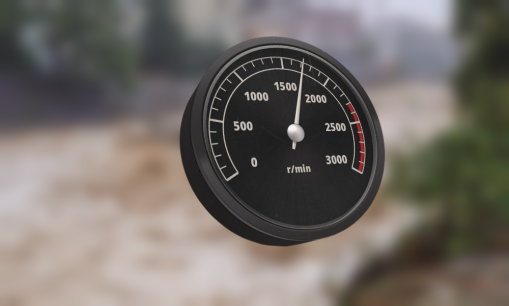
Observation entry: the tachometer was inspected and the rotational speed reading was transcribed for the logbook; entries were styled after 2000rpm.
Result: 1700rpm
